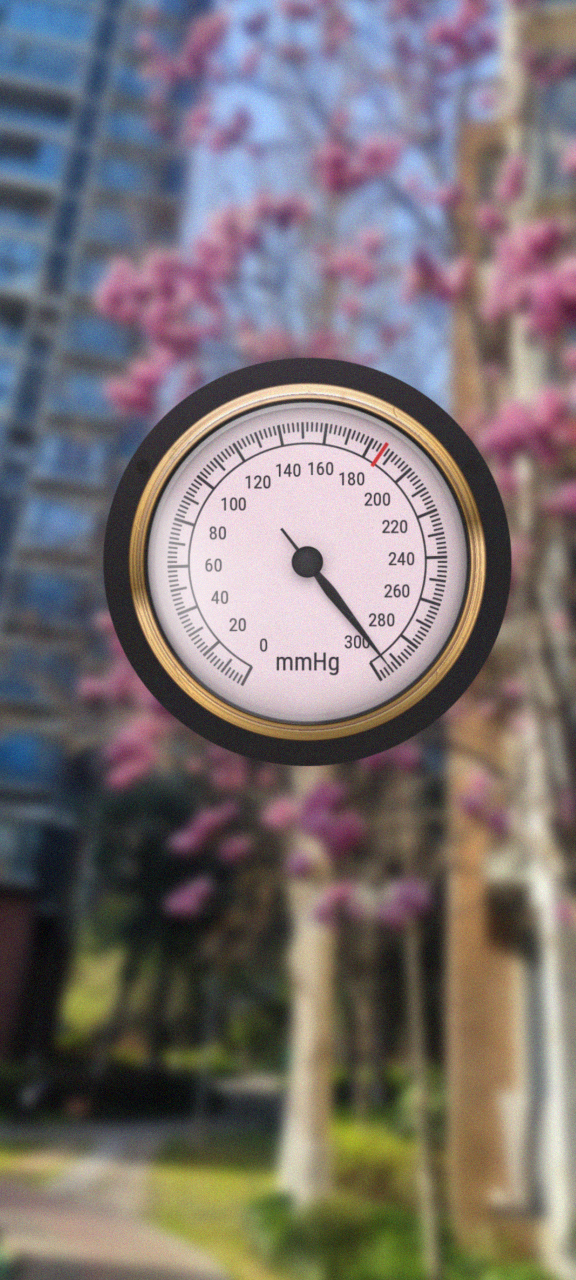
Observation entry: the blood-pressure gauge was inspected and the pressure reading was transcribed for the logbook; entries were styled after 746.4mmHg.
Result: 294mmHg
